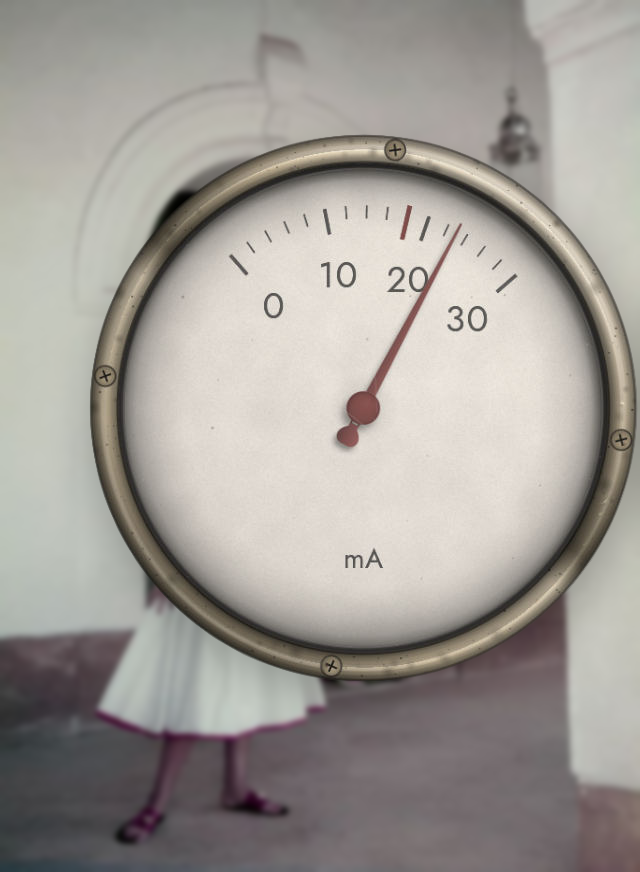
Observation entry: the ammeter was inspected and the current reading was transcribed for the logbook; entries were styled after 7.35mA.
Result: 23mA
